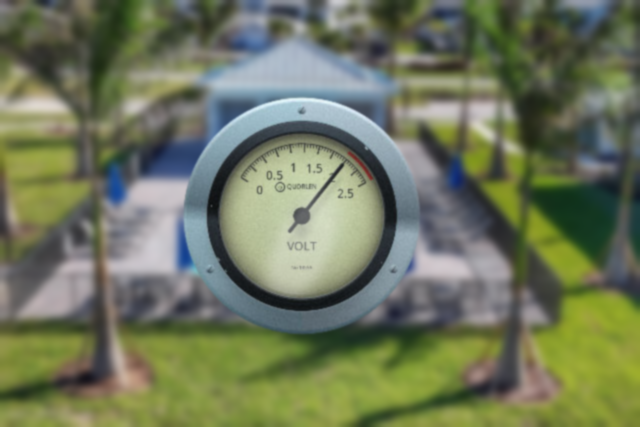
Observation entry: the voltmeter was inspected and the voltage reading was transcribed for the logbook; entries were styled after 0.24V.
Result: 2V
